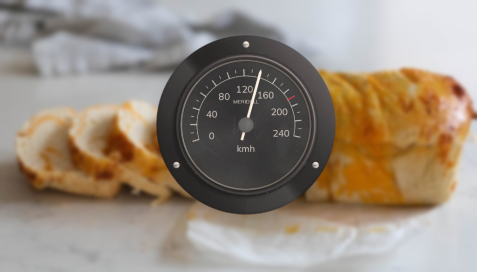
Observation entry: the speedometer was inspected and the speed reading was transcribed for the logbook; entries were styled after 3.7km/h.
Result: 140km/h
